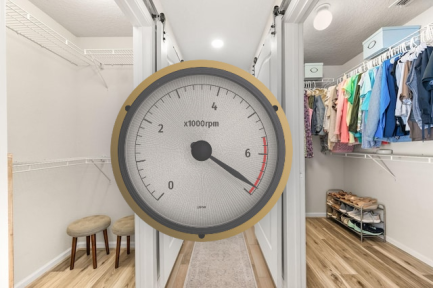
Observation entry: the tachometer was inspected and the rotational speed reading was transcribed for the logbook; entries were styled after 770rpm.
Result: 6800rpm
